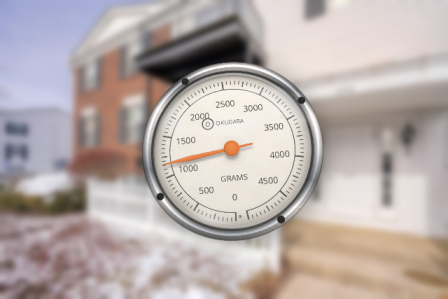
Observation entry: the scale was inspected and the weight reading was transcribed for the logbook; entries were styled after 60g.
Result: 1150g
